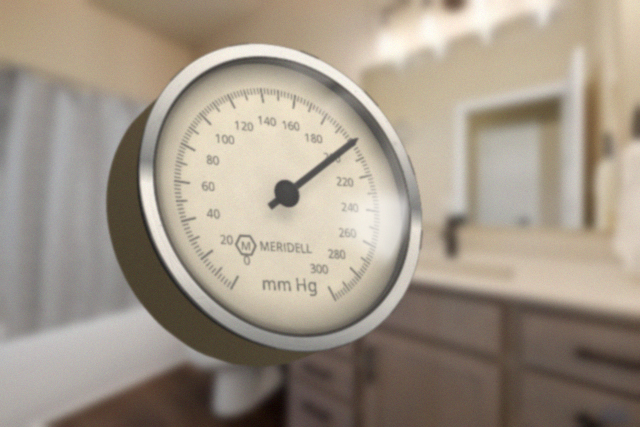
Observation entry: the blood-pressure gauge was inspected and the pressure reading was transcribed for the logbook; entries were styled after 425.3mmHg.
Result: 200mmHg
